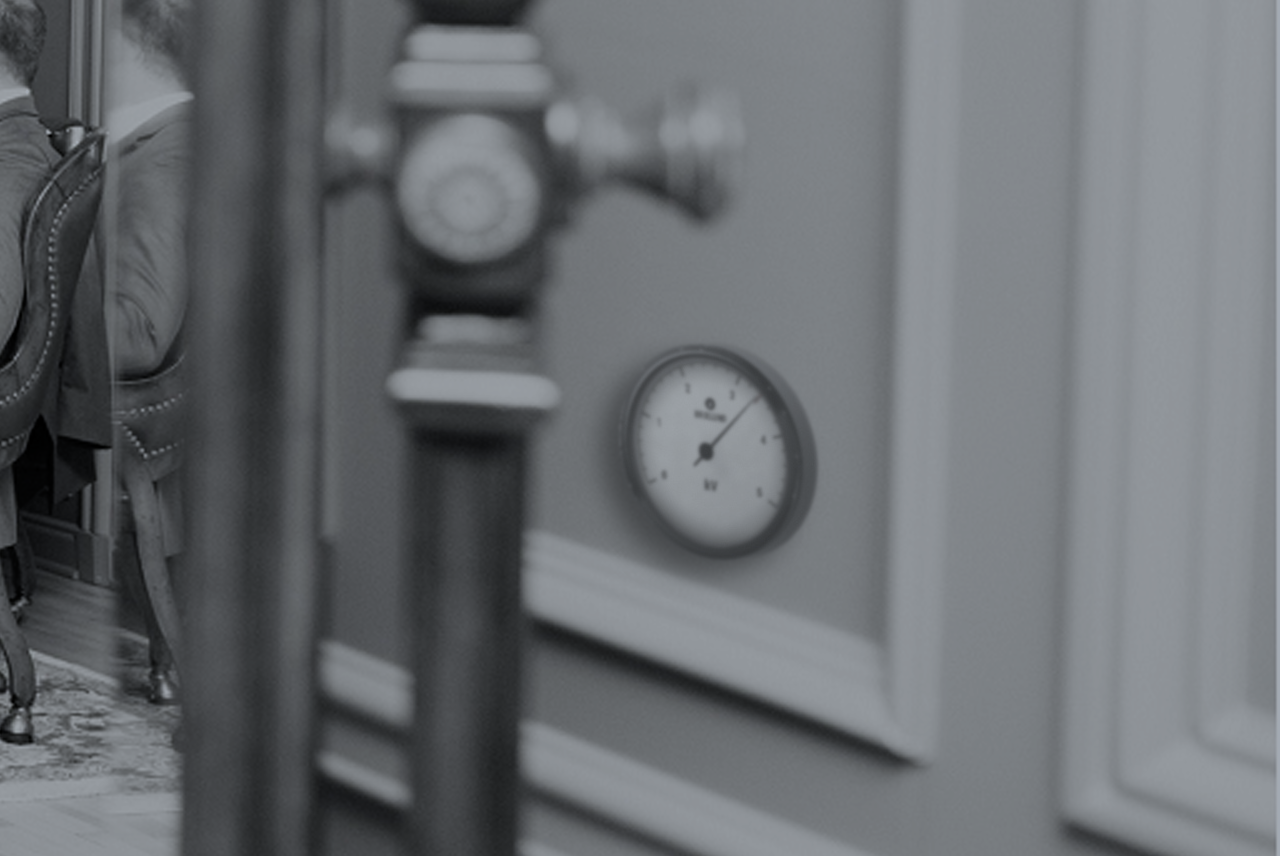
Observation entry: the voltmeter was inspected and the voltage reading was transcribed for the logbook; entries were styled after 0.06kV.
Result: 3.4kV
